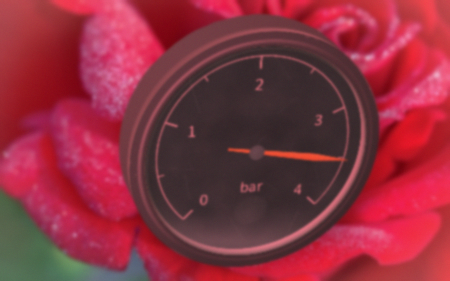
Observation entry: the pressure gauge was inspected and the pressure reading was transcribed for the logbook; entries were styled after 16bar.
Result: 3.5bar
